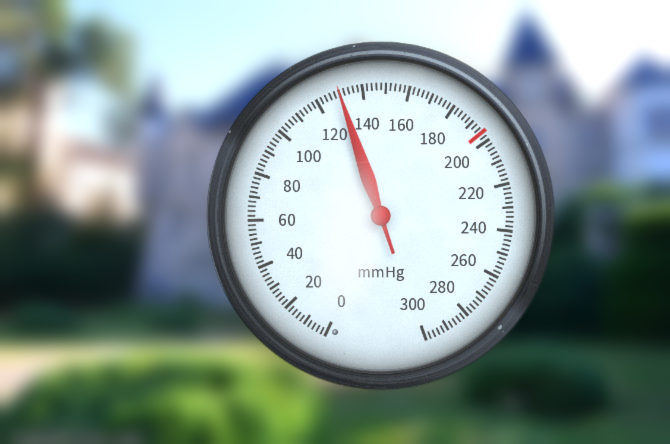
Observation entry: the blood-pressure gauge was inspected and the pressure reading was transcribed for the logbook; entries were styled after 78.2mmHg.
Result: 130mmHg
